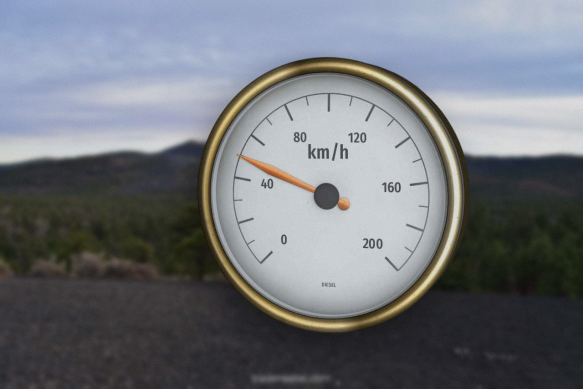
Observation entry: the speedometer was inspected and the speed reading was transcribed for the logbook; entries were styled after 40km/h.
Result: 50km/h
